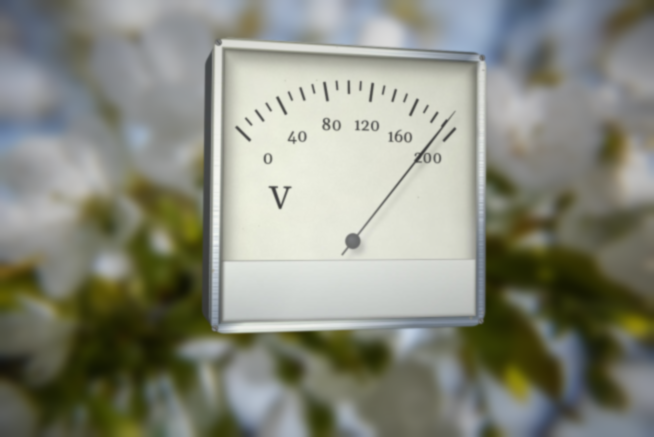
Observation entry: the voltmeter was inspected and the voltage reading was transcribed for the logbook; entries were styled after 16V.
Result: 190V
